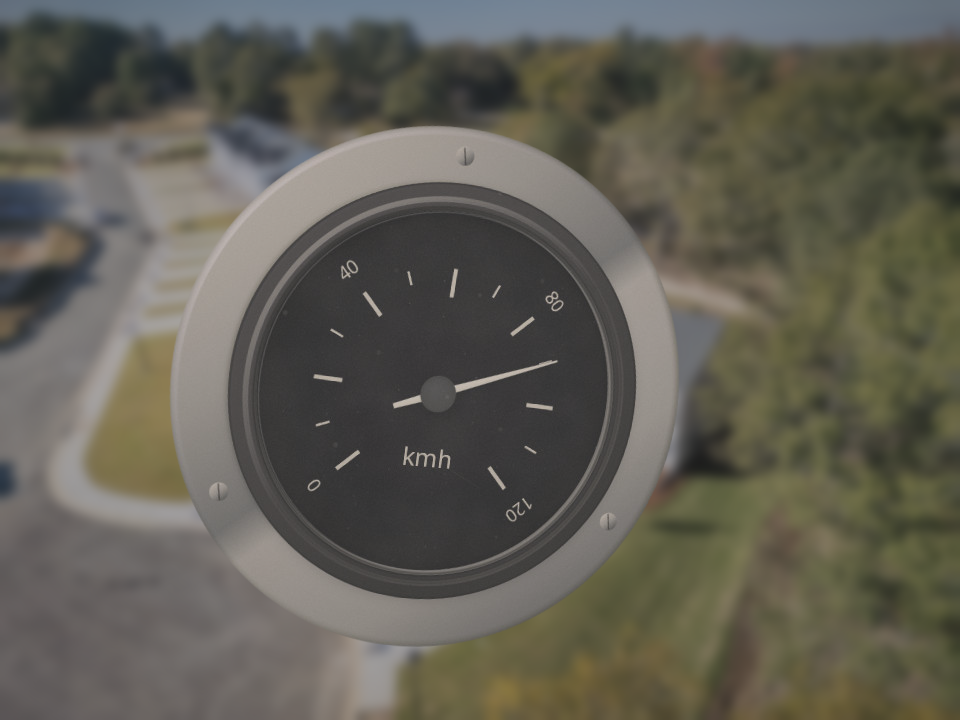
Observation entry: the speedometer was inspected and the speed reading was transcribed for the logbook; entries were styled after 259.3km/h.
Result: 90km/h
